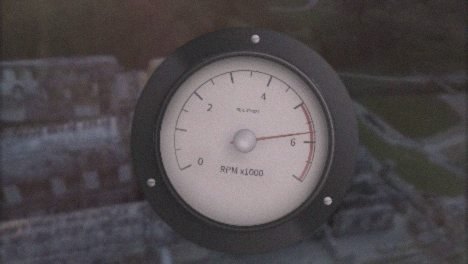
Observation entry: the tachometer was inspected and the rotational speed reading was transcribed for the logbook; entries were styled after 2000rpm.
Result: 5750rpm
